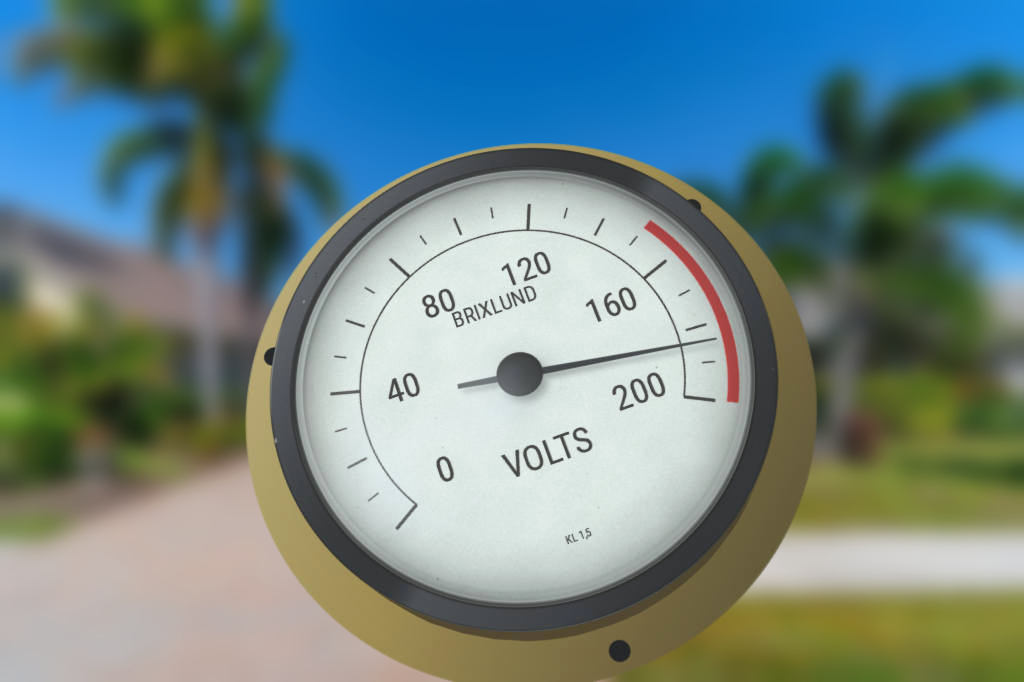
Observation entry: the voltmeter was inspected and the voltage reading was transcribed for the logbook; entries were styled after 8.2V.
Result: 185V
